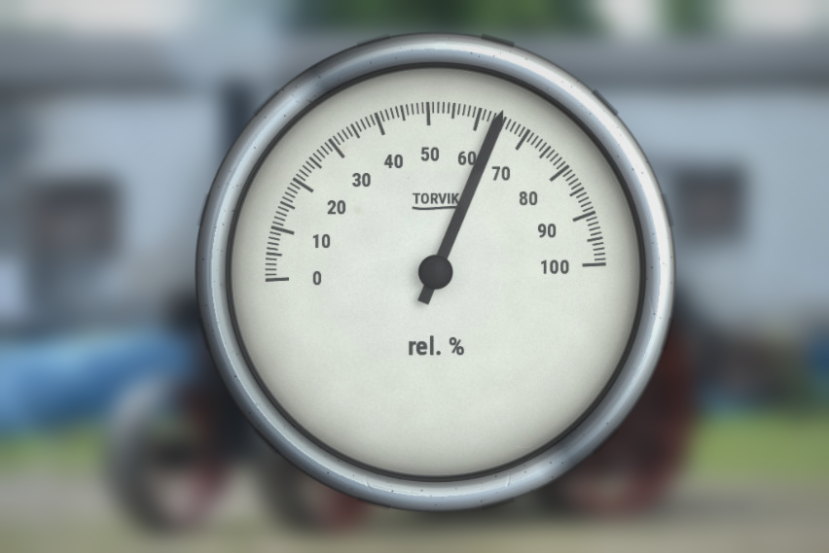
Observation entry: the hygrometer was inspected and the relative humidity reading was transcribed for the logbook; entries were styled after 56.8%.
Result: 64%
